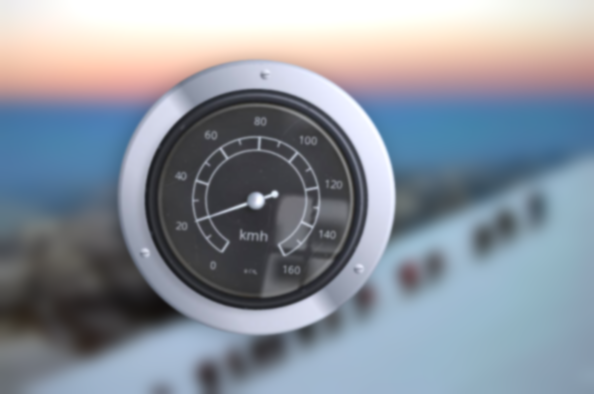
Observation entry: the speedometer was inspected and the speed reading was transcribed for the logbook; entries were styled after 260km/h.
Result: 20km/h
